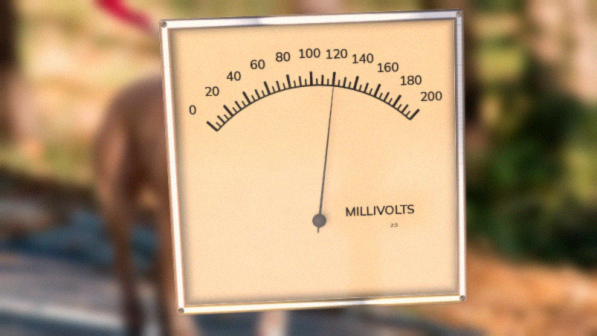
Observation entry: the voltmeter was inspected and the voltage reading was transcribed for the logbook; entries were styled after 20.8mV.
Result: 120mV
